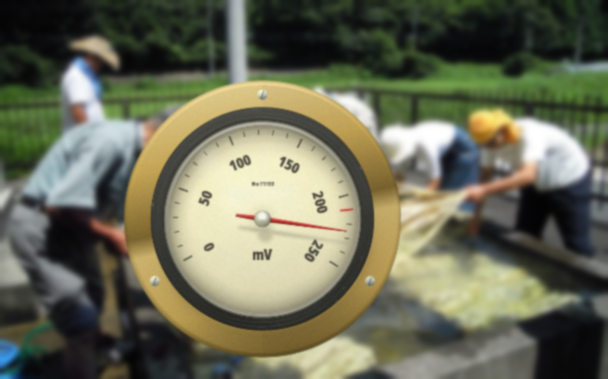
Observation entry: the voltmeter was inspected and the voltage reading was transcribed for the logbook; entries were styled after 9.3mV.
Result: 225mV
